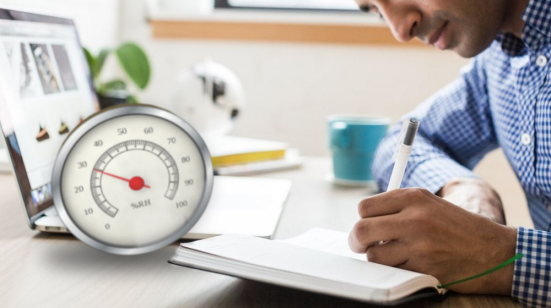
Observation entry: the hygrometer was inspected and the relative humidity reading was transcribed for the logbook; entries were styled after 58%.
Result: 30%
